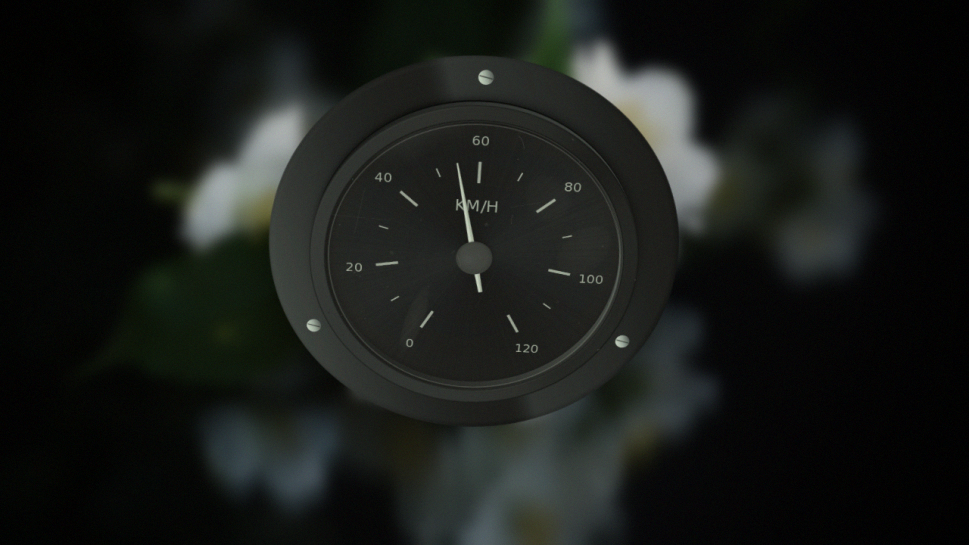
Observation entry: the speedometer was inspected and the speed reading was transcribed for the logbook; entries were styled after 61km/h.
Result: 55km/h
